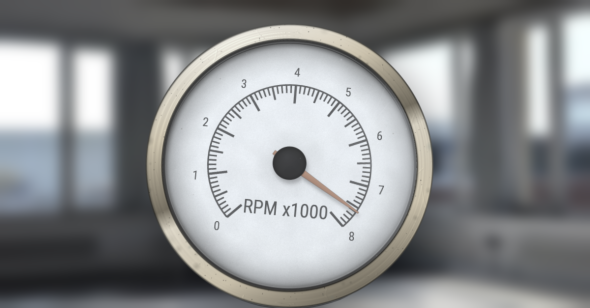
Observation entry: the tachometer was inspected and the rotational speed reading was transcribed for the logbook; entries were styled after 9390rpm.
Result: 7600rpm
